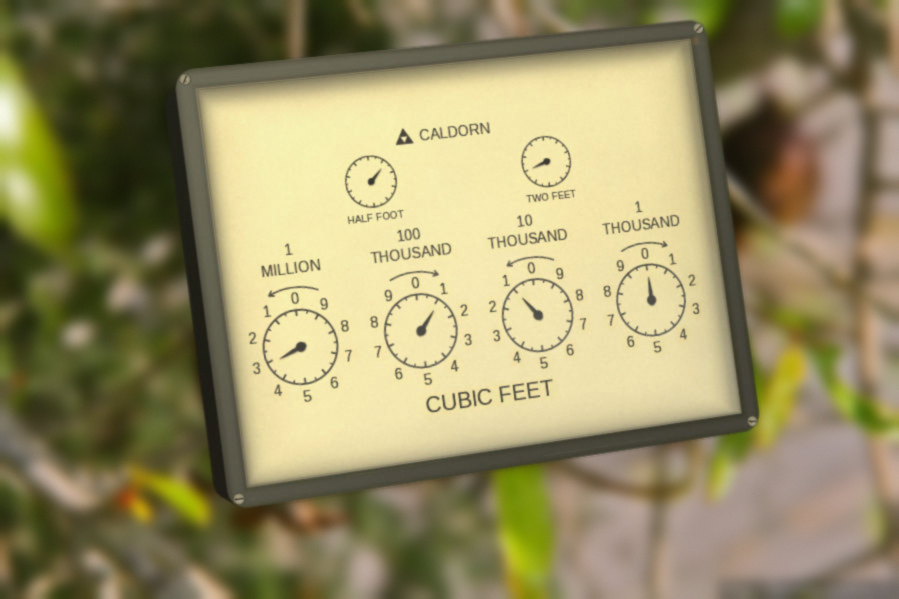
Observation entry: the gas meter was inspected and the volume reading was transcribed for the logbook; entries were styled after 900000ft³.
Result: 311000ft³
